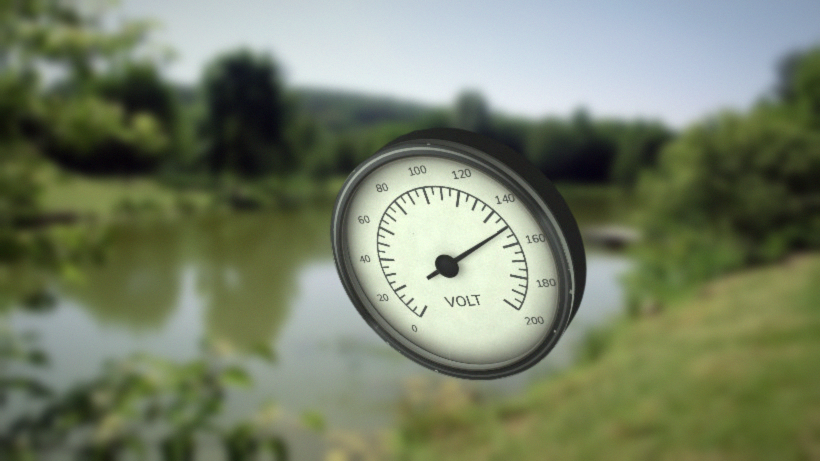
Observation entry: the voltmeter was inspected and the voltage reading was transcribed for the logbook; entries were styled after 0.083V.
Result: 150V
